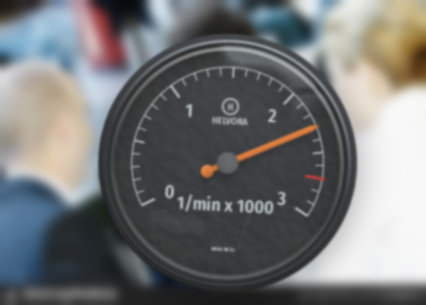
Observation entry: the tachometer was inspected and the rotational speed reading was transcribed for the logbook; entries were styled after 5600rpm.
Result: 2300rpm
